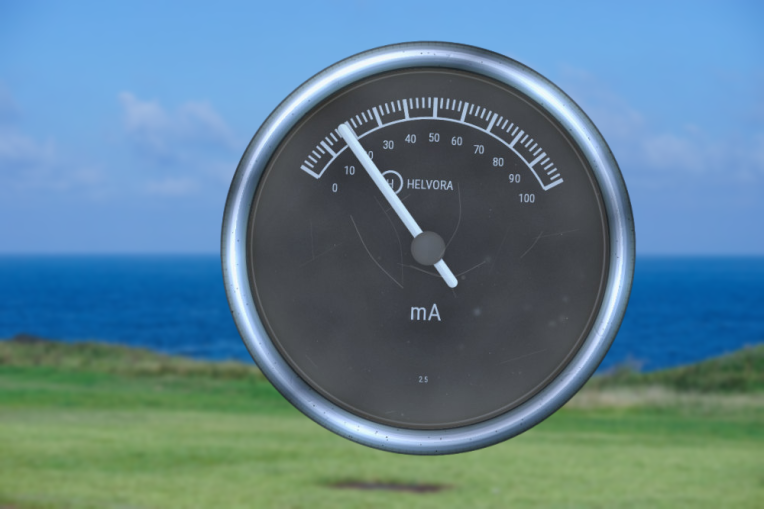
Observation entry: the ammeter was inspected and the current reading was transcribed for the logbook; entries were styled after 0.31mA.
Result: 18mA
